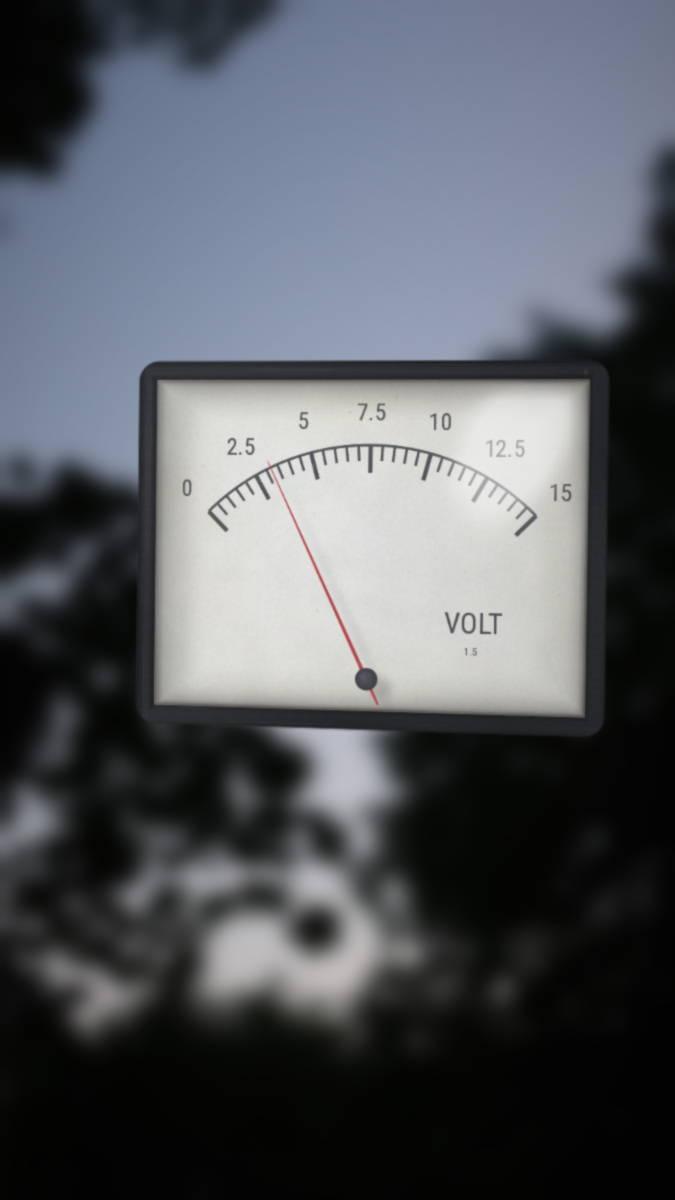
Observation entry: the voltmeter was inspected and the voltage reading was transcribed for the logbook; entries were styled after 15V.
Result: 3.25V
